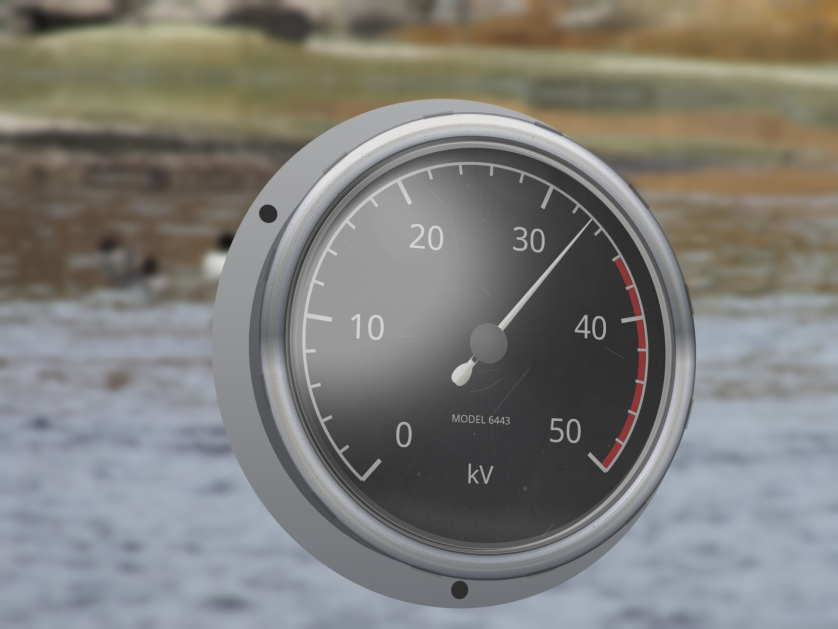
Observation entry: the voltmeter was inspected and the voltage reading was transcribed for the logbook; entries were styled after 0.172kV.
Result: 33kV
